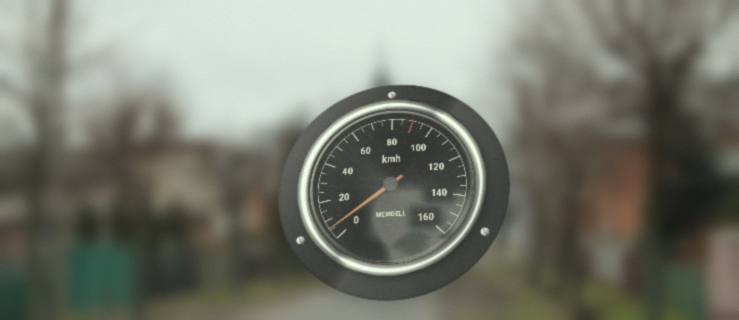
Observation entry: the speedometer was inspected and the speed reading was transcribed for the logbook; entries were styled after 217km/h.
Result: 5km/h
